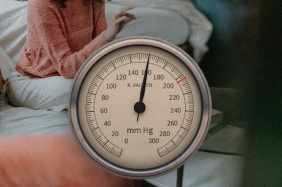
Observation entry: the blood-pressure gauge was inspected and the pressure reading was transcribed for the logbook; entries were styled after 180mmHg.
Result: 160mmHg
